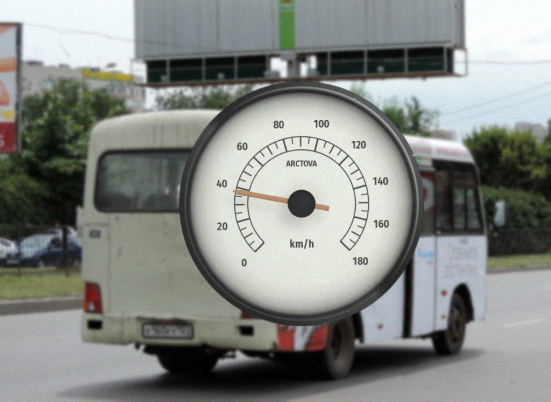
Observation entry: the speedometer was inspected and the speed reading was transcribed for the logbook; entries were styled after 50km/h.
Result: 37.5km/h
